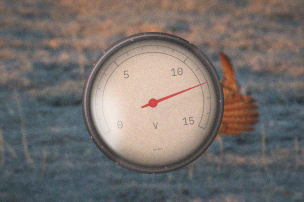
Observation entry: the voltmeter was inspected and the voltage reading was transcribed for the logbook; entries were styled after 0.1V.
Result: 12V
